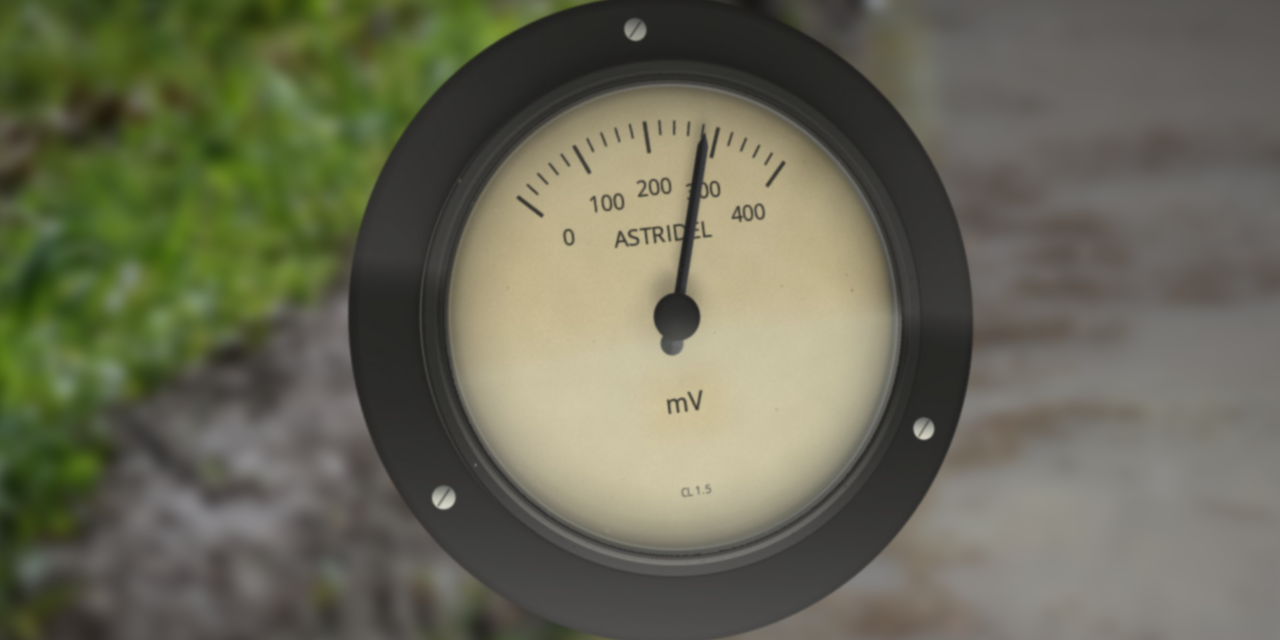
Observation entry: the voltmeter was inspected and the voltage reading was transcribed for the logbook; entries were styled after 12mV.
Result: 280mV
